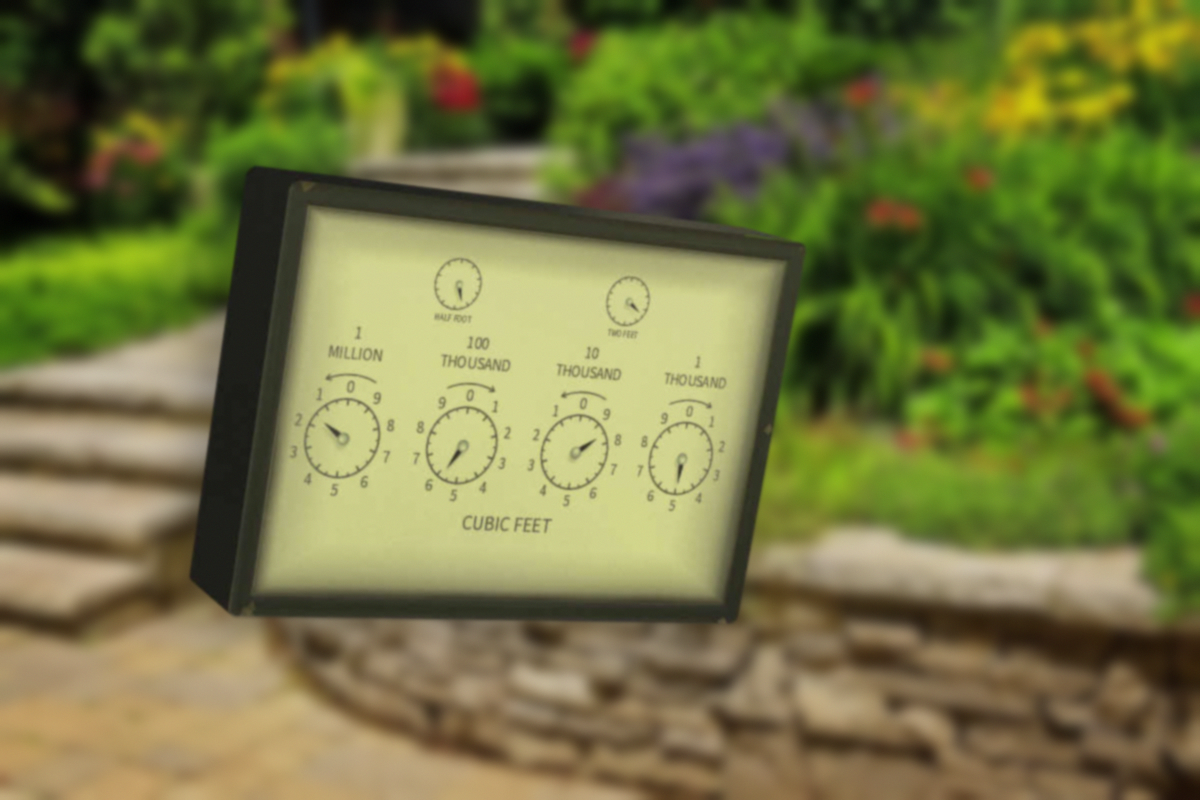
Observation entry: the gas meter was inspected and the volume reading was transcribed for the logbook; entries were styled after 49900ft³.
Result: 158500ft³
